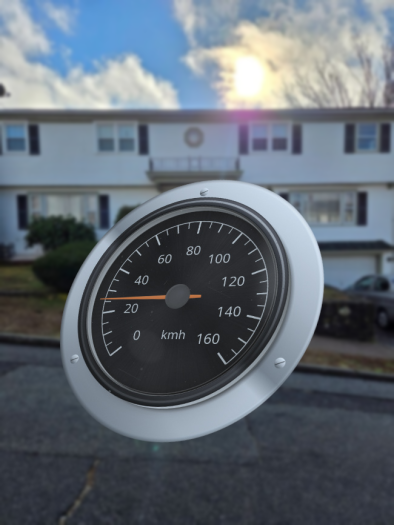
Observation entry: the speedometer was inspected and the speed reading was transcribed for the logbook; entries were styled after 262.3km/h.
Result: 25km/h
